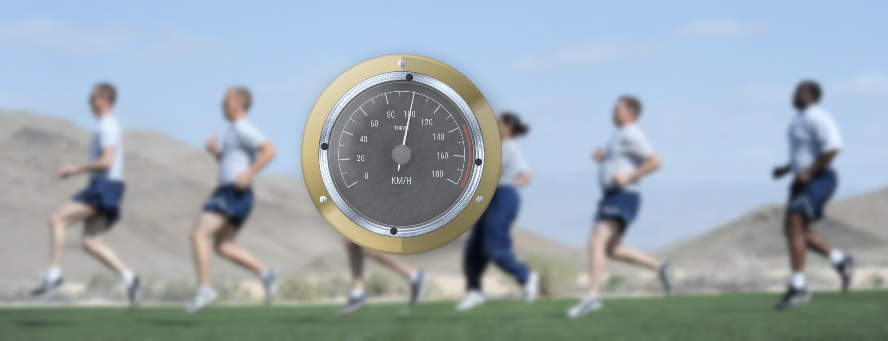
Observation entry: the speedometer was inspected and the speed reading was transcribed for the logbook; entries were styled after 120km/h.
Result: 100km/h
